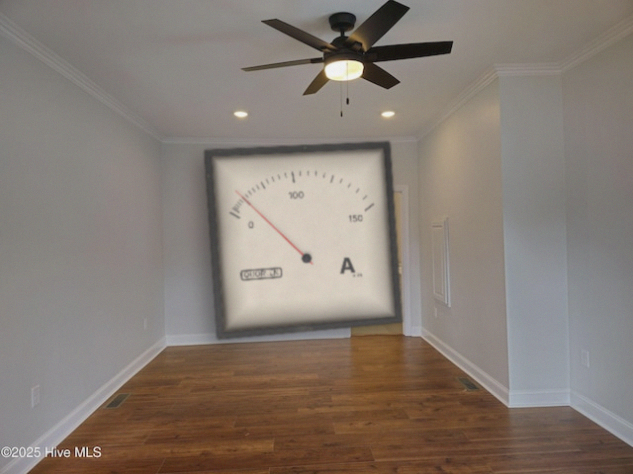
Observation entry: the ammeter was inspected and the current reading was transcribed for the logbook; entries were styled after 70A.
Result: 50A
